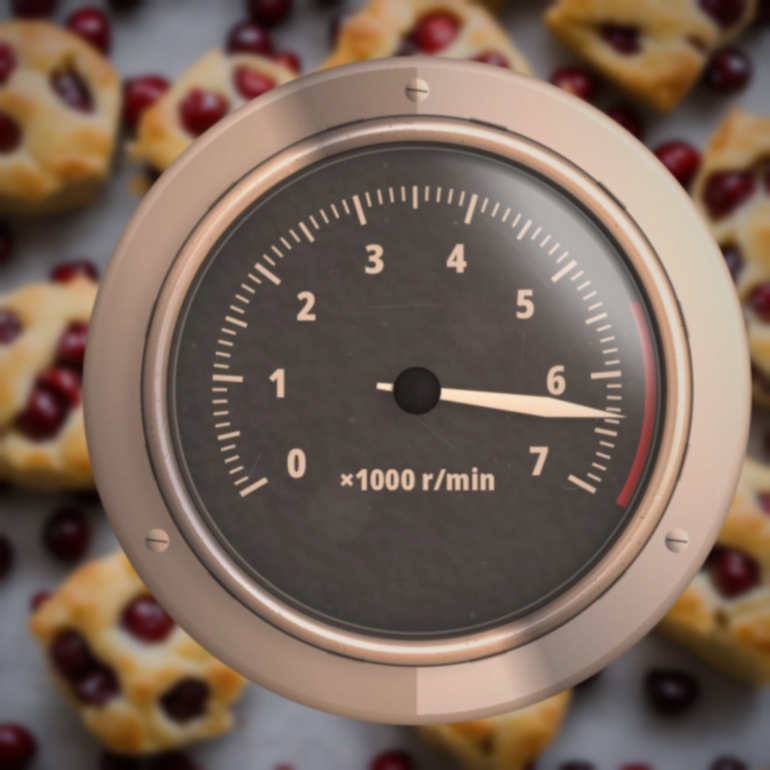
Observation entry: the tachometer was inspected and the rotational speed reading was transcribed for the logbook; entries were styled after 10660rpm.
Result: 6350rpm
